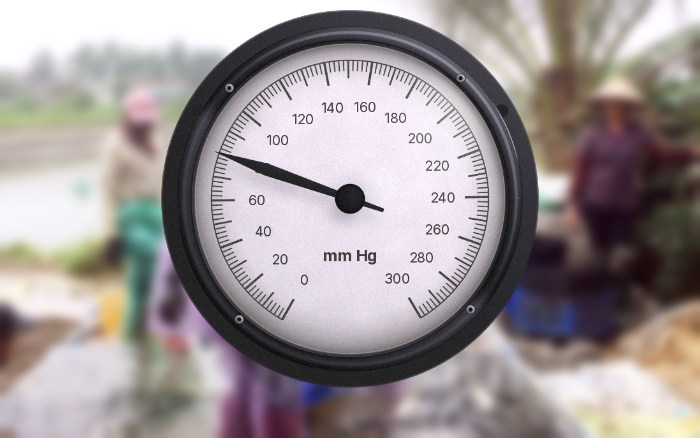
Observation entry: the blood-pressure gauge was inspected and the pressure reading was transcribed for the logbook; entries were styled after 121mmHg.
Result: 80mmHg
